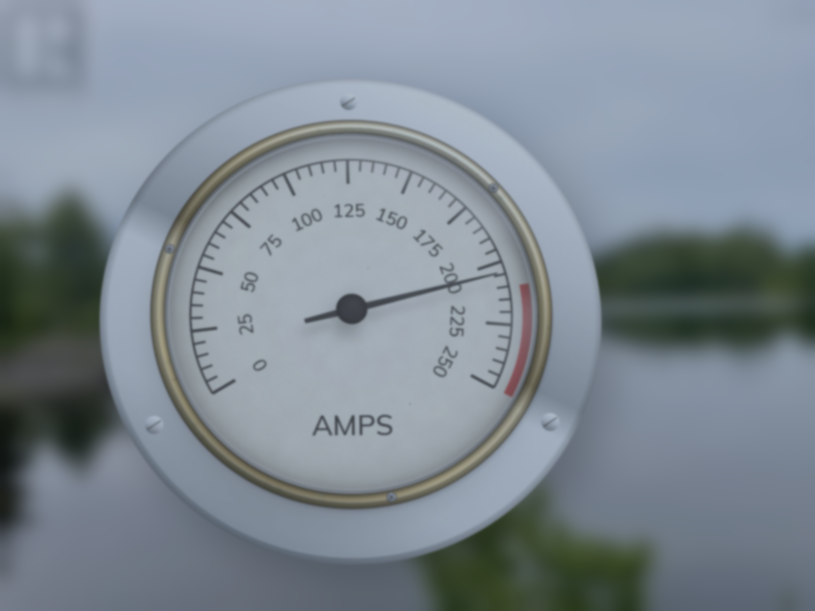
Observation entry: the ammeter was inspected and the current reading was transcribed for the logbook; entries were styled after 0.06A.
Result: 205A
